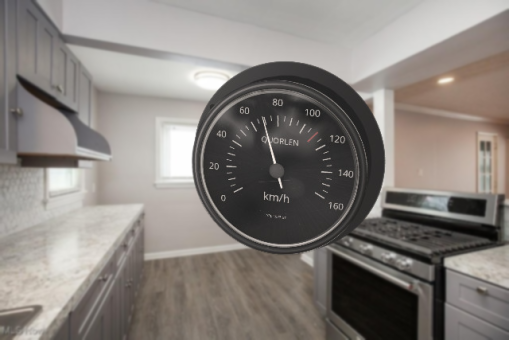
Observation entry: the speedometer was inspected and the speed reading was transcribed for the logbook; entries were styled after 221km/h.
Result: 70km/h
